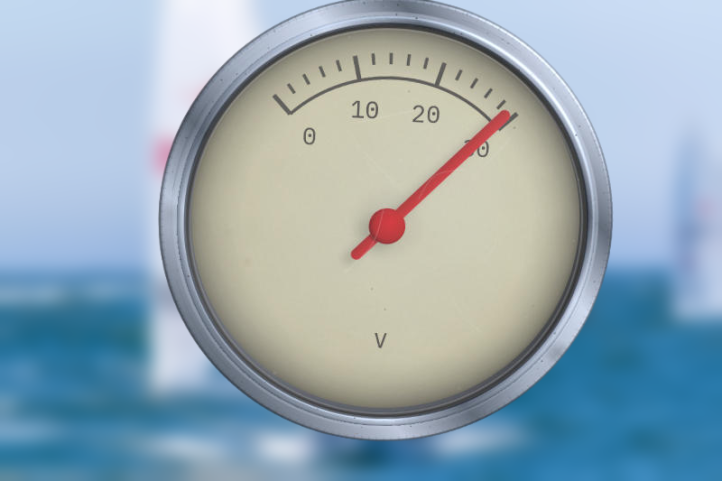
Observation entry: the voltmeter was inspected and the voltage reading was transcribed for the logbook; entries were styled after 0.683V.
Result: 29V
